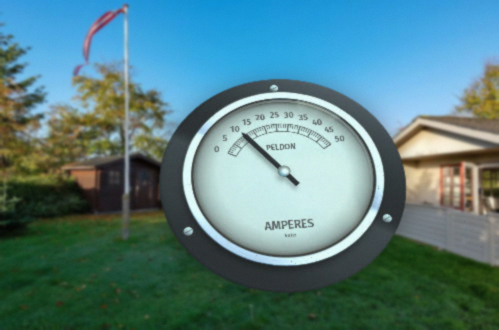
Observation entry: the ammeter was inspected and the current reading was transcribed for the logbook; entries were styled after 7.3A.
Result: 10A
